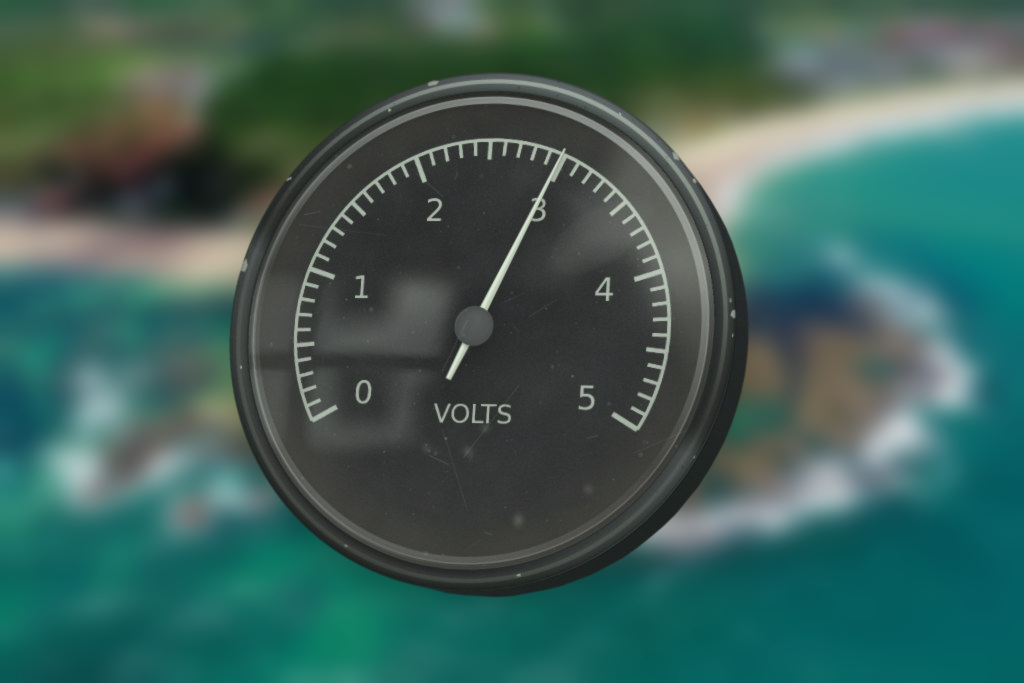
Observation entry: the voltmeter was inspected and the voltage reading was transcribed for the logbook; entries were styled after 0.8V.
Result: 3V
